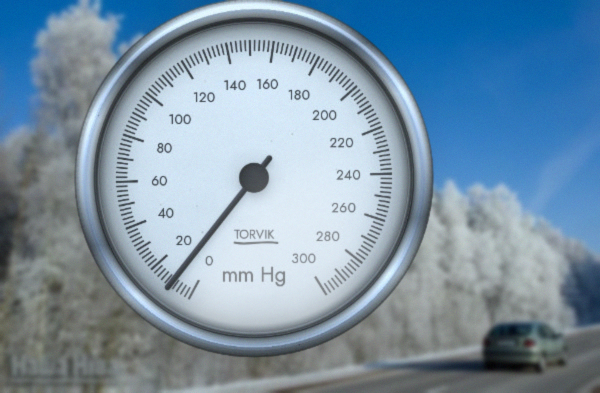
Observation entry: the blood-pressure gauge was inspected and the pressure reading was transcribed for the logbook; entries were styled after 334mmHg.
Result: 10mmHg
